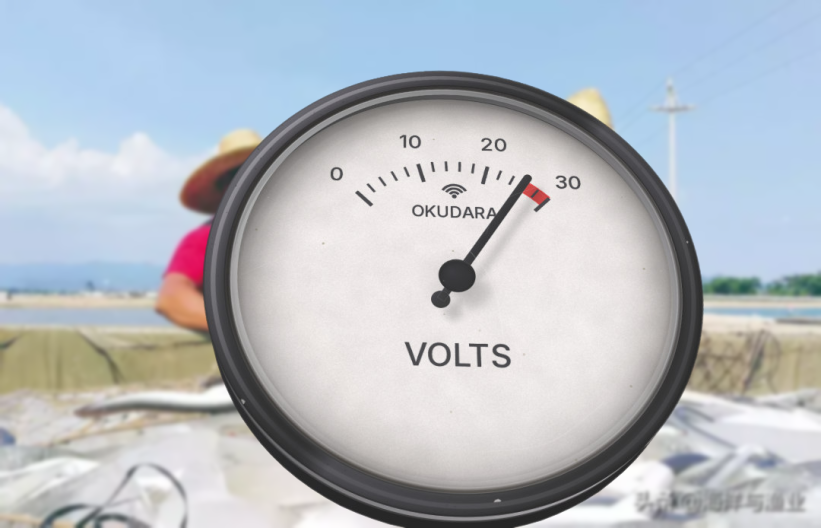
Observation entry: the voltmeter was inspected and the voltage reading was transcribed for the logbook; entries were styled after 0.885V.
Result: 26V
